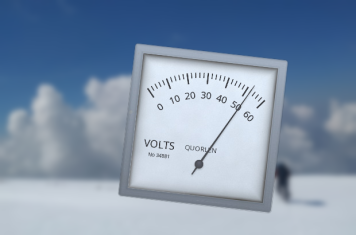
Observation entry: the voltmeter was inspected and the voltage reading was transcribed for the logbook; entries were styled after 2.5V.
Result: 52V
